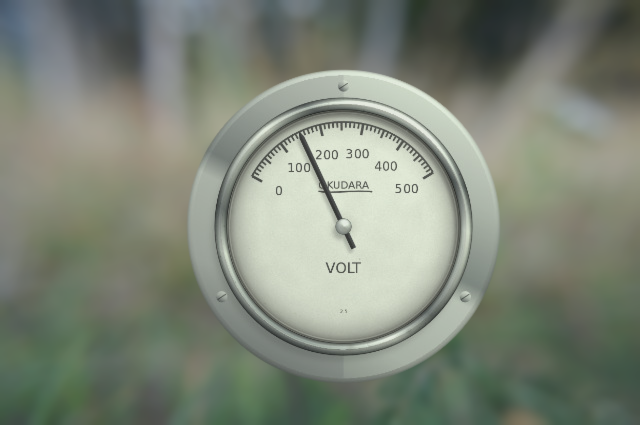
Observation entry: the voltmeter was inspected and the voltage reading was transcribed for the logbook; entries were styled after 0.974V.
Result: 150V
